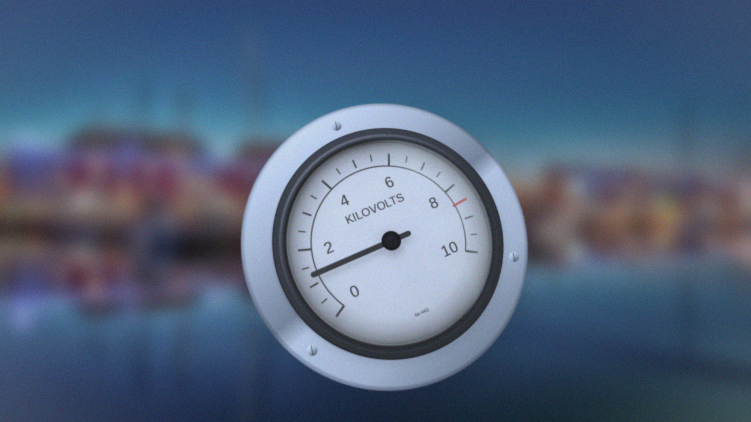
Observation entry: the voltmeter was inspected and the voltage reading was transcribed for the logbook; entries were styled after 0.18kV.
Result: 1.25kV
